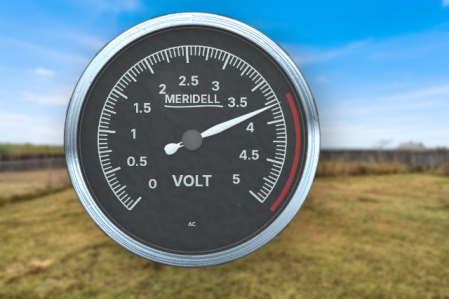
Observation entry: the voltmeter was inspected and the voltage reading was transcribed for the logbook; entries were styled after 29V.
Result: 3.8V
